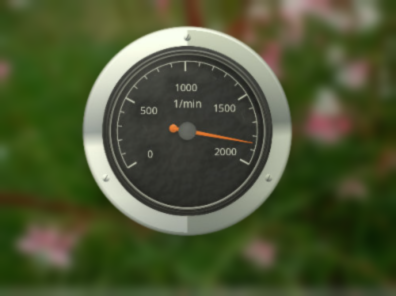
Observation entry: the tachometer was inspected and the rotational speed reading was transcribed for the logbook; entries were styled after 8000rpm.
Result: 1850rpm
